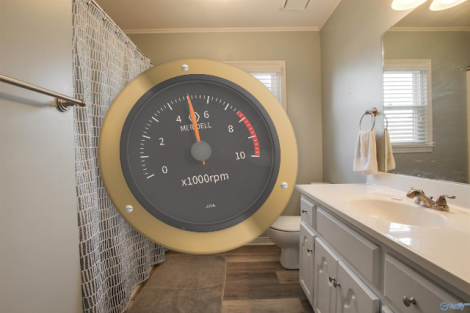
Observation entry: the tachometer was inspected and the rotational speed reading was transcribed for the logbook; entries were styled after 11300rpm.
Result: 5000rpm
